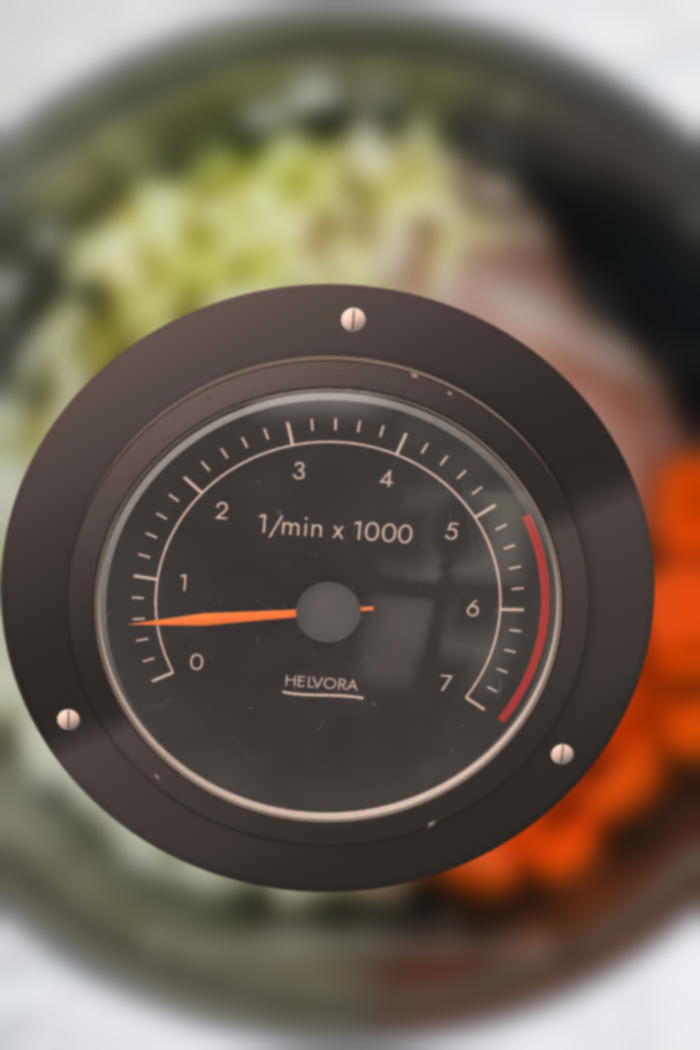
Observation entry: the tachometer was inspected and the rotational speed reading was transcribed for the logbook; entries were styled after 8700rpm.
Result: 600rpm
